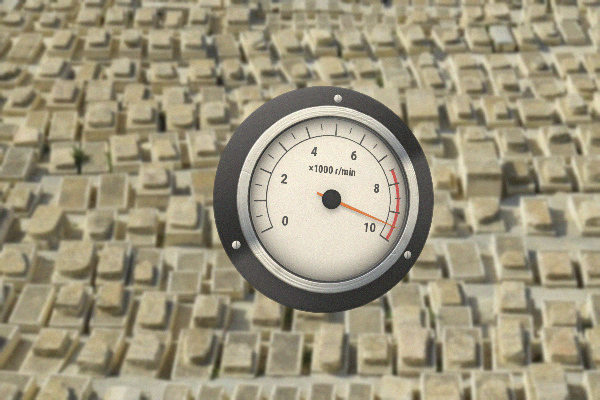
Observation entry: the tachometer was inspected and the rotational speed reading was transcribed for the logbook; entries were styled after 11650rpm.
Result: 9500rpm
